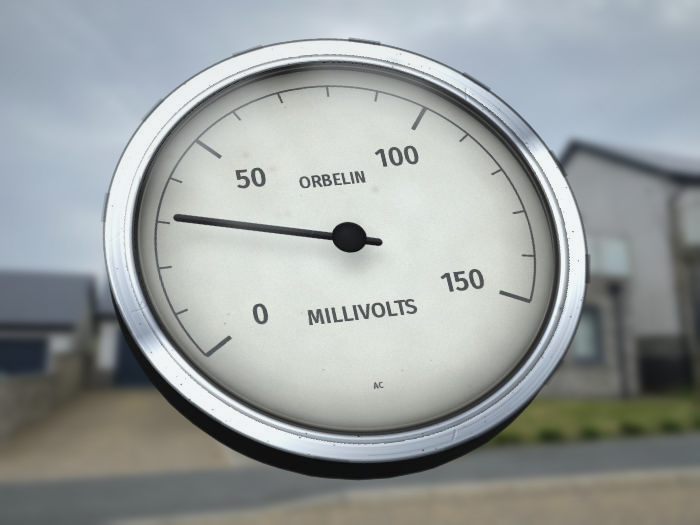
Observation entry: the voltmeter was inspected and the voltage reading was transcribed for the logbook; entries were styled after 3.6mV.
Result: 30mV
